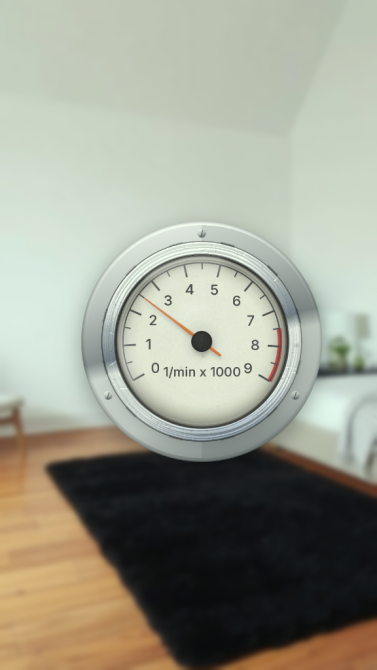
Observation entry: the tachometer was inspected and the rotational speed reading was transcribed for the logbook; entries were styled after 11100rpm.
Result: 2500rpm
